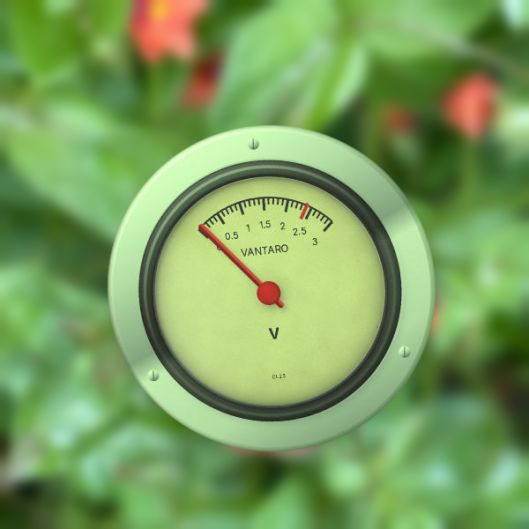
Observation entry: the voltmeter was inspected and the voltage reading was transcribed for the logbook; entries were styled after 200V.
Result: 0.1V
